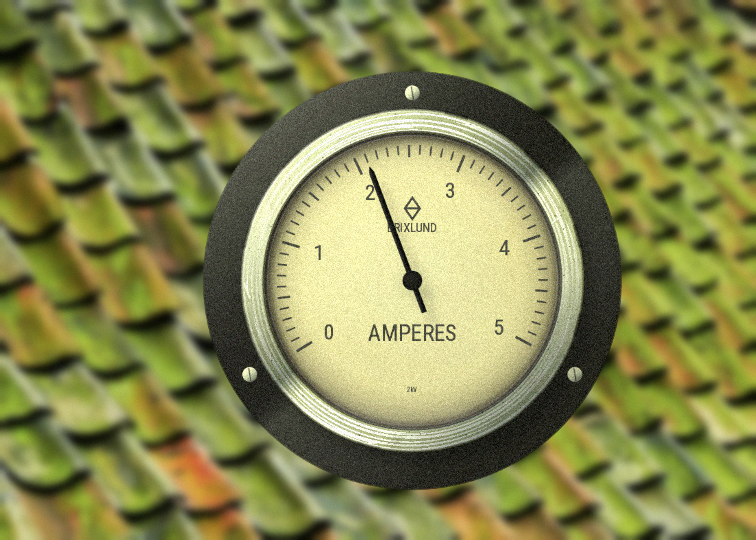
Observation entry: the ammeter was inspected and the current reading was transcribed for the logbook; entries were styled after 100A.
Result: 2.1A
